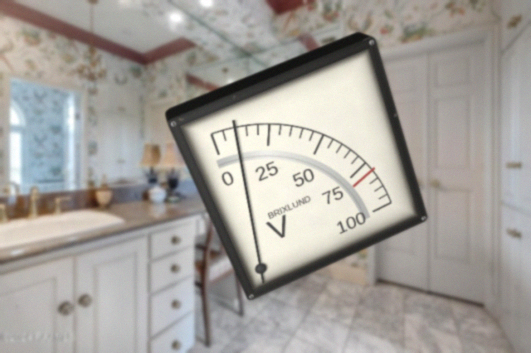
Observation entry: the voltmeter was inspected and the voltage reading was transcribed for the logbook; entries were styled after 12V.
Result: 10V
